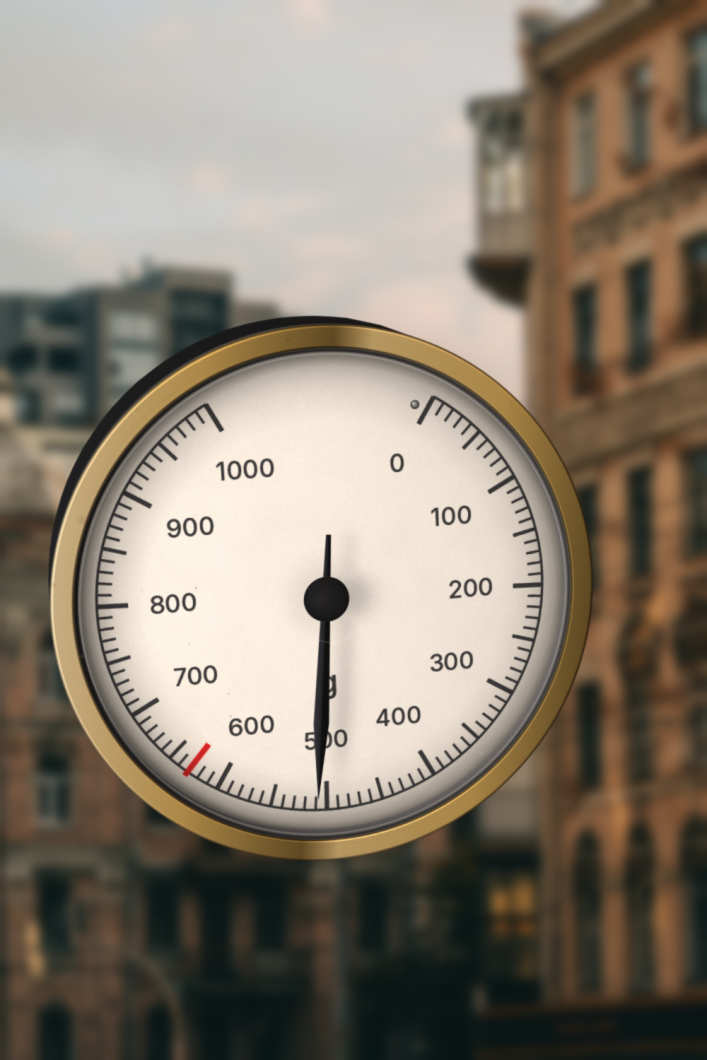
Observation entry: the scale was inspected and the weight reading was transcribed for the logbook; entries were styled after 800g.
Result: 510g
